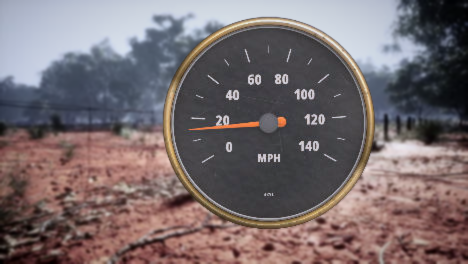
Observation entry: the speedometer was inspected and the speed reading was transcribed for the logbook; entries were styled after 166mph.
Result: 15mph
